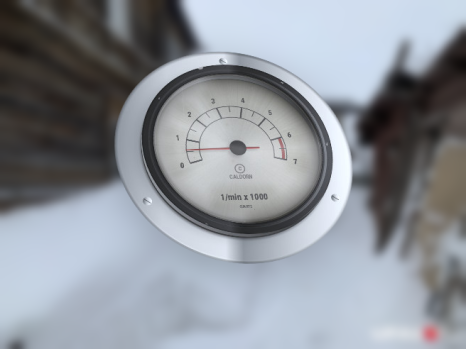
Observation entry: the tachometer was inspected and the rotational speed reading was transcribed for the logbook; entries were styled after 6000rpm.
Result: 500rpm
